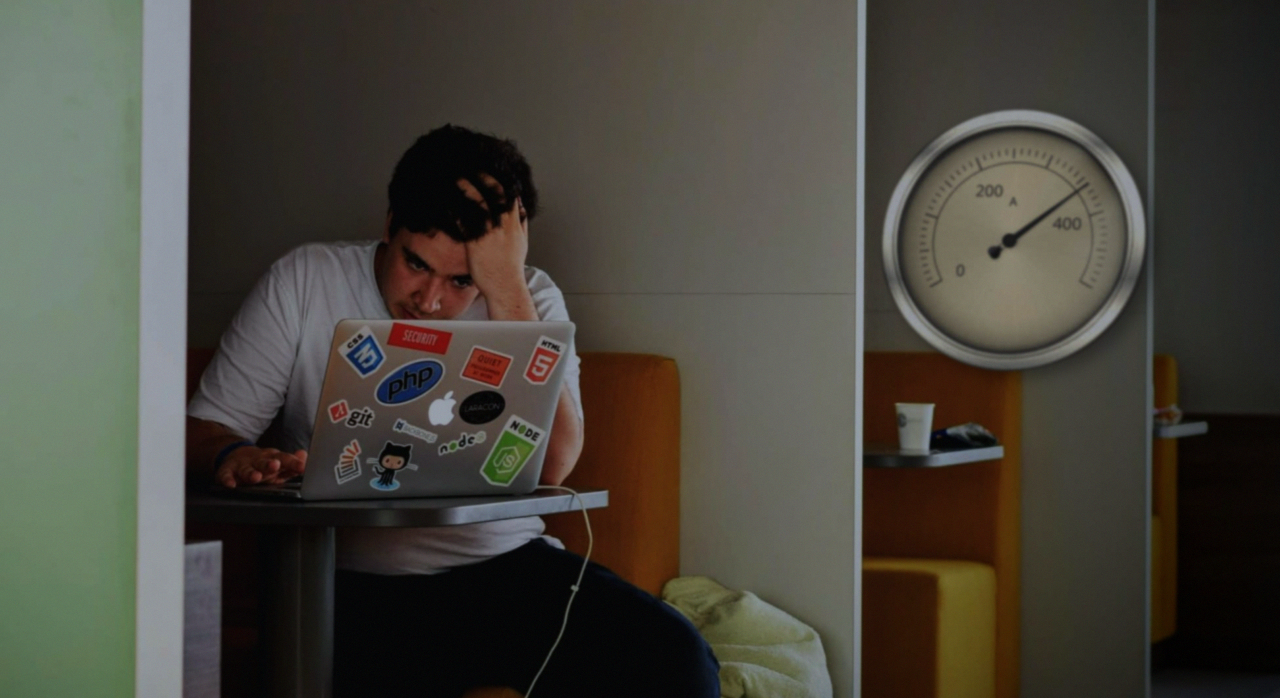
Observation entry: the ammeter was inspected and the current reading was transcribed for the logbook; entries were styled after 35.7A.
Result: 360A
